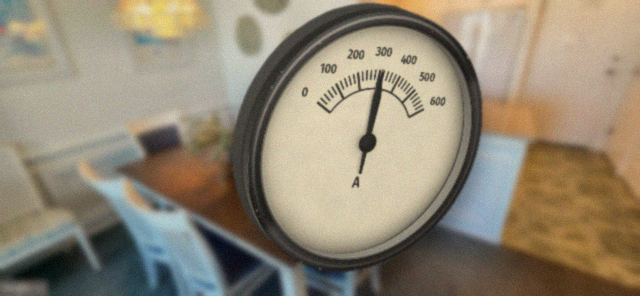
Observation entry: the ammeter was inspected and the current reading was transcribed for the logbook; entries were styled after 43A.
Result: 300A
